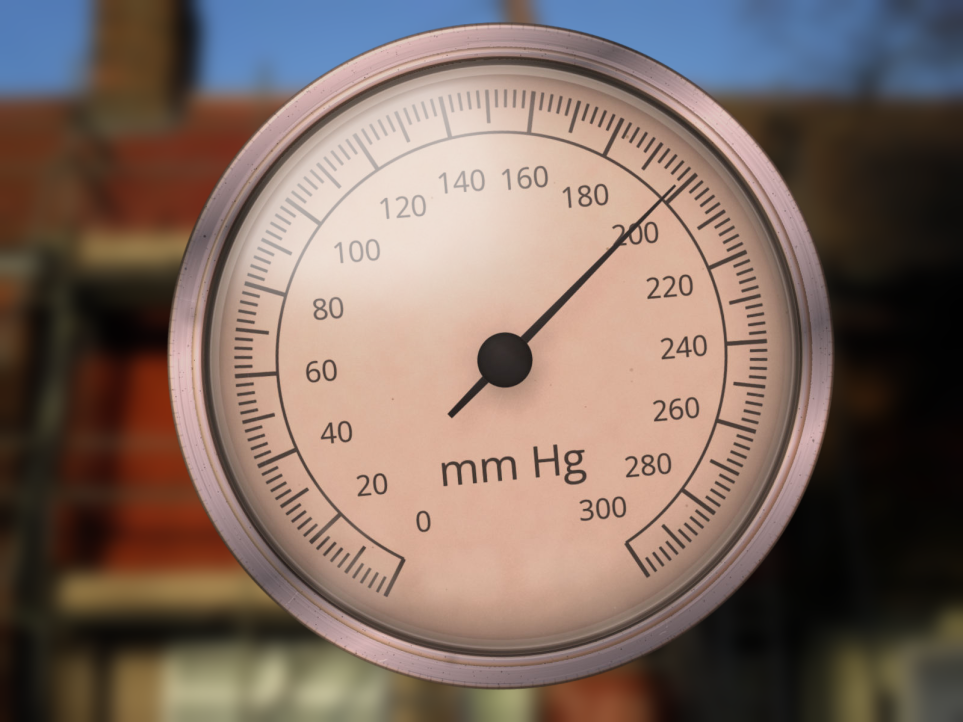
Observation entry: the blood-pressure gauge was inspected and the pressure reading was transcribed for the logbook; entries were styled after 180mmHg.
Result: 198mmHg
